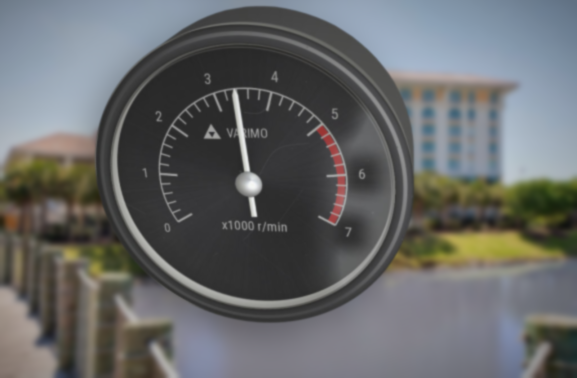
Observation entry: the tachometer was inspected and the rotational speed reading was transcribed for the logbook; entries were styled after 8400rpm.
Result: 3400rpm
